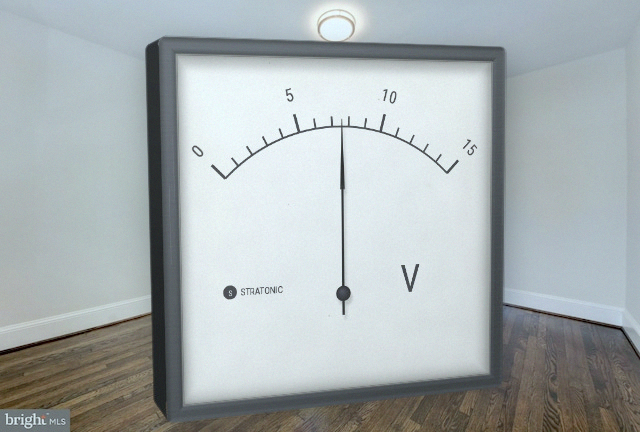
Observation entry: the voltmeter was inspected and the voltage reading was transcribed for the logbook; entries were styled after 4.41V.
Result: 7.5V
